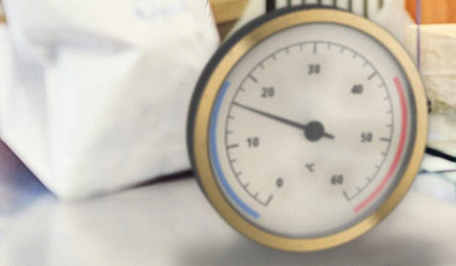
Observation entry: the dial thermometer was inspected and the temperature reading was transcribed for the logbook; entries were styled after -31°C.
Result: 16°C
